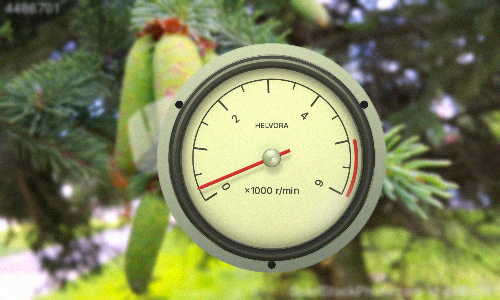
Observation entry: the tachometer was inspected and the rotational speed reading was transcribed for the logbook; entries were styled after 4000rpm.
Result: 250rpm
